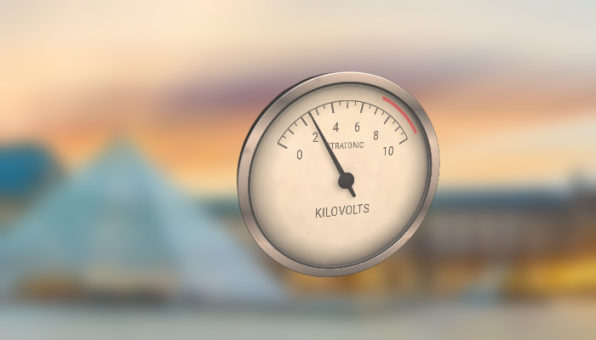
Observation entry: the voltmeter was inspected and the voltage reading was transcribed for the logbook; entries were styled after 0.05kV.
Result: 2.5kV
